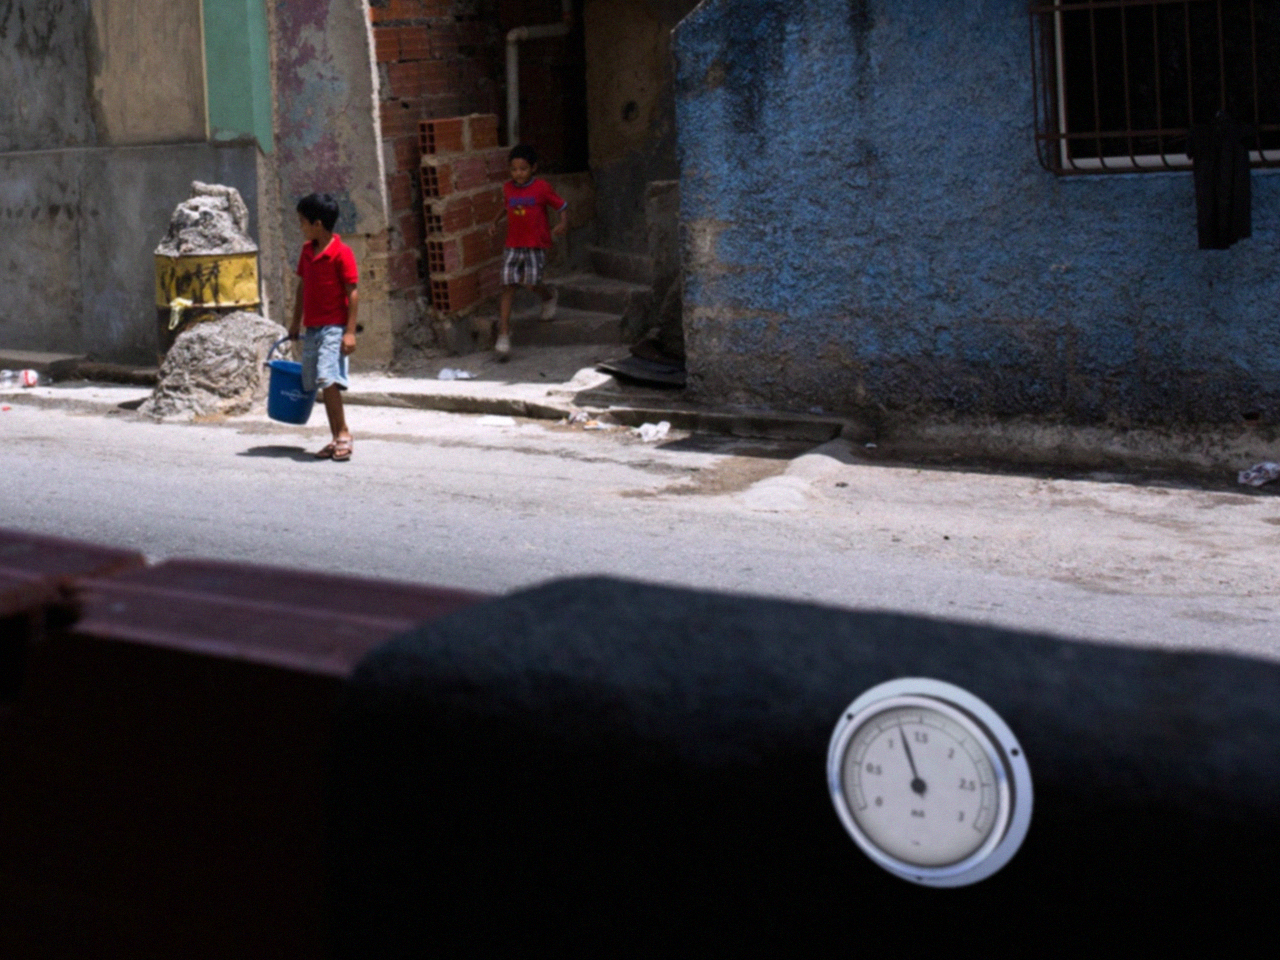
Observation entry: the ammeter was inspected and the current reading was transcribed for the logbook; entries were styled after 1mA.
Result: 1.25mA
